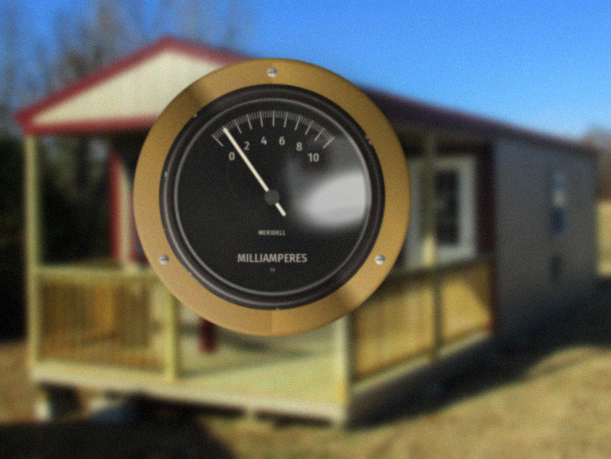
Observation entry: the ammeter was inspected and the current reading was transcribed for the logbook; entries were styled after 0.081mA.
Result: 1mA
